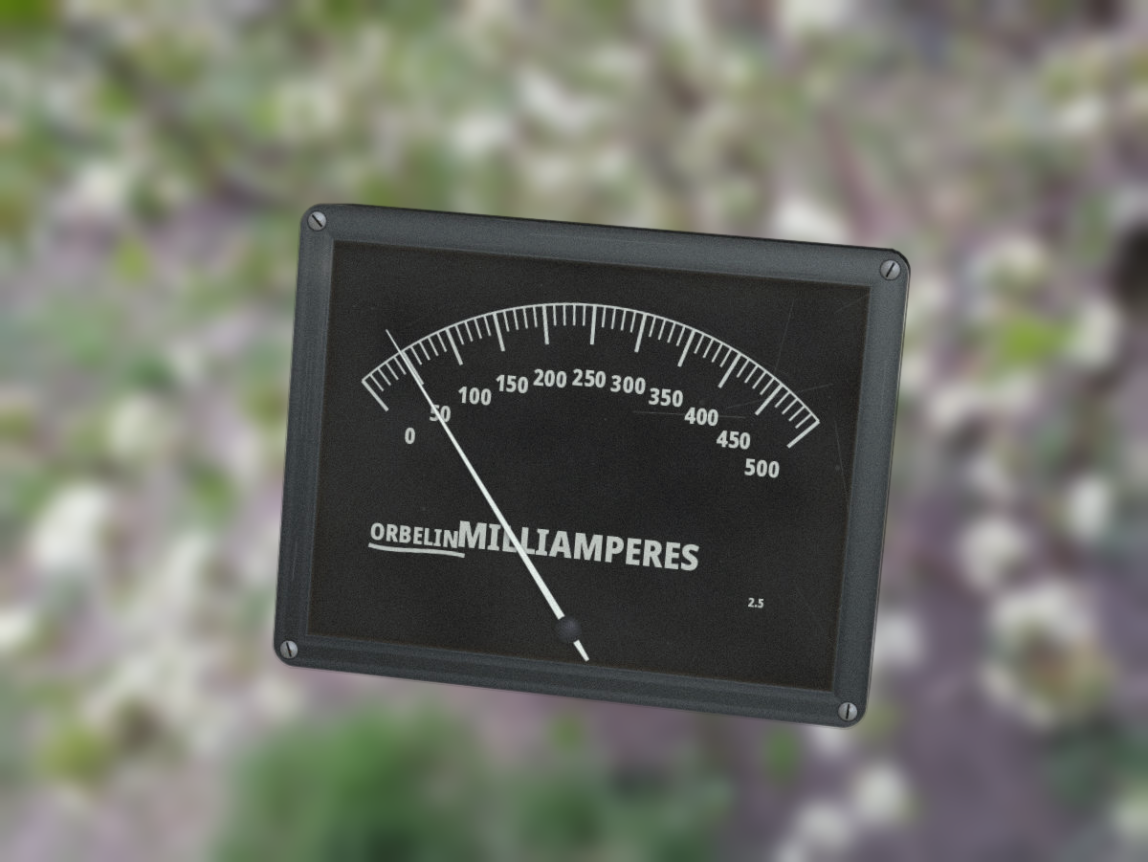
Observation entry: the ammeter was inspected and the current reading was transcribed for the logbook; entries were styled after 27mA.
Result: 50mA
